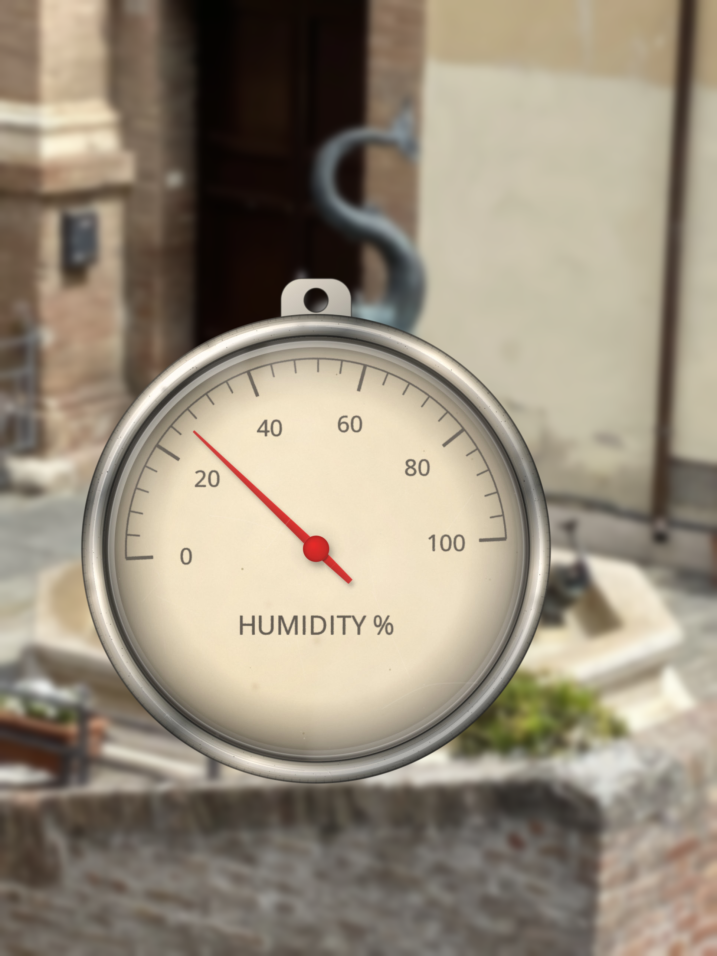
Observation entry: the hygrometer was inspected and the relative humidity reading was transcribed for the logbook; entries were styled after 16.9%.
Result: 26%
